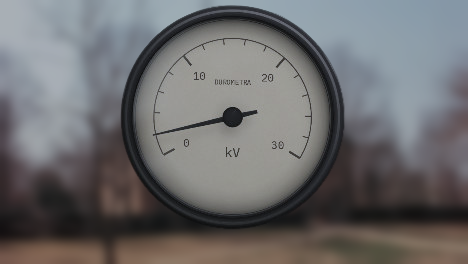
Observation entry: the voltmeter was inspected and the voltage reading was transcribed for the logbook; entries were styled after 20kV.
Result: 2kV
